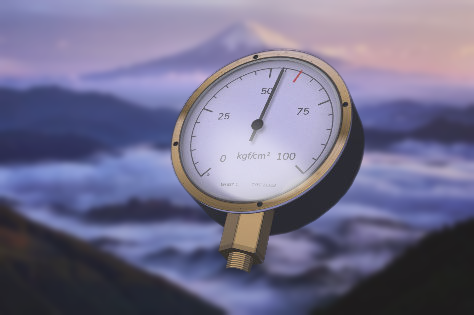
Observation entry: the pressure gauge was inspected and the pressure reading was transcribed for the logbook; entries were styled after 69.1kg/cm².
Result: 55kg/cm²
